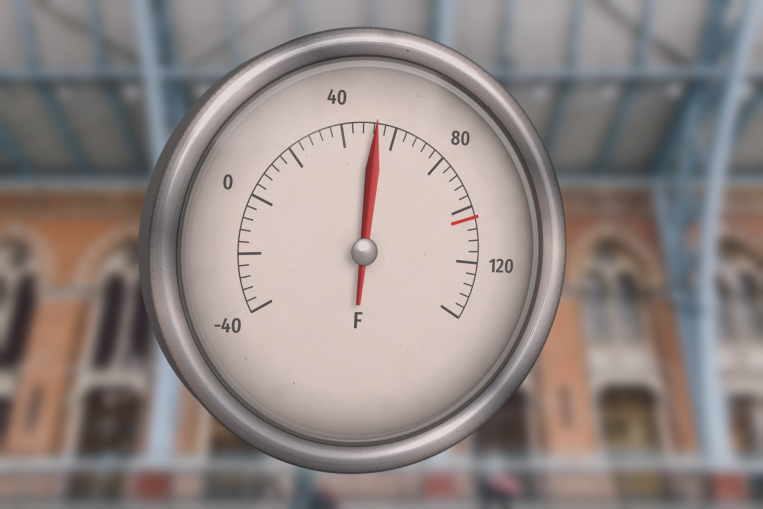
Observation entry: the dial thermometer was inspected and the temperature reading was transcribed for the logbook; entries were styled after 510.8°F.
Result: 52°F
